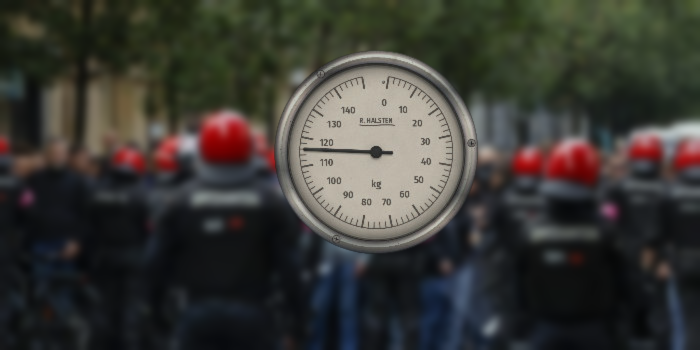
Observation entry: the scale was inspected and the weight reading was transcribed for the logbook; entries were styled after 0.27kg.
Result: 116kg
